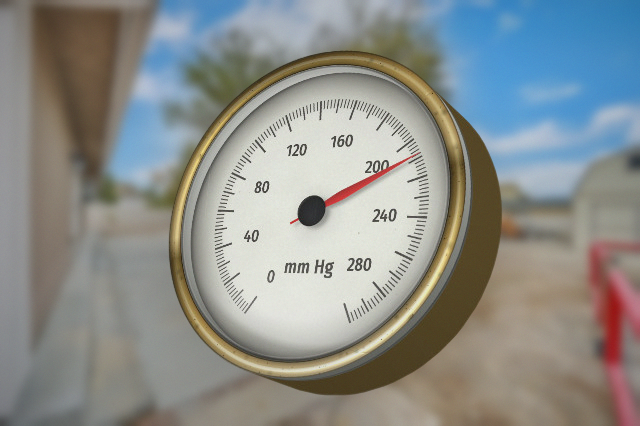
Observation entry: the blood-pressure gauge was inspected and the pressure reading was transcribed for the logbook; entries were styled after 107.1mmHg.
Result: 210mmHg
